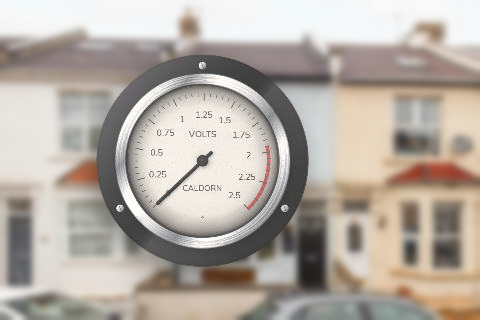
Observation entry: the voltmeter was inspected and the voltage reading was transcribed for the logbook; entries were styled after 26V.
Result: 0V
